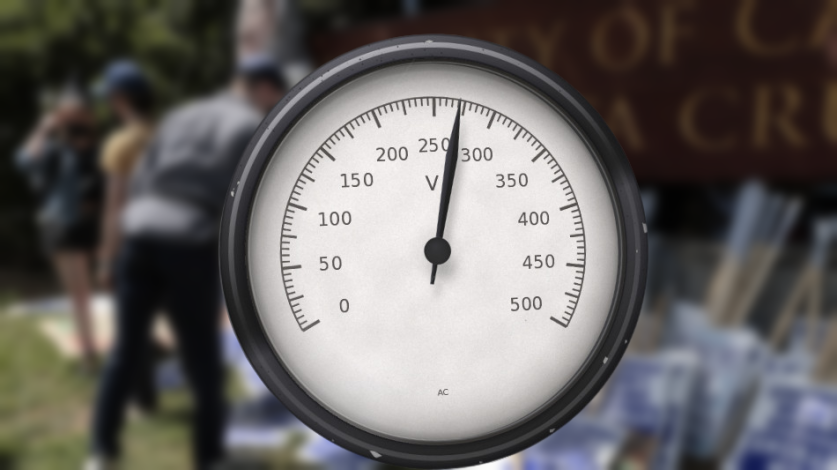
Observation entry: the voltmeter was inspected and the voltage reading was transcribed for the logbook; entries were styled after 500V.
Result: 270V
